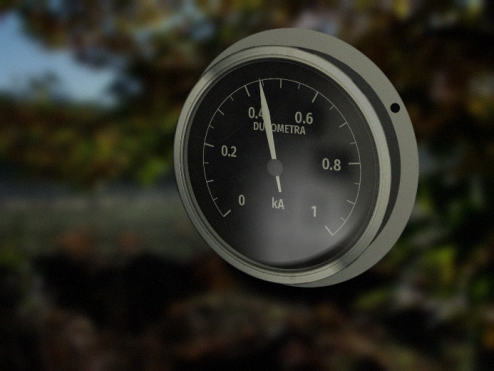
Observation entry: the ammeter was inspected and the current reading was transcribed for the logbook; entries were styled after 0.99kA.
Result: 0.45kA
